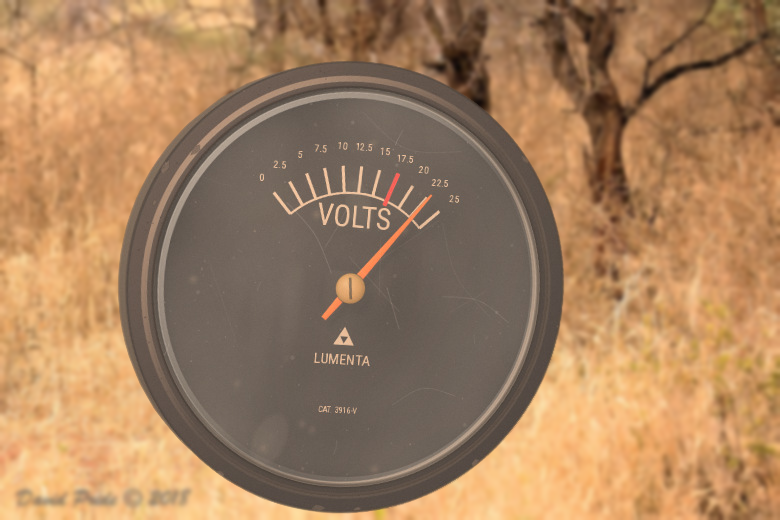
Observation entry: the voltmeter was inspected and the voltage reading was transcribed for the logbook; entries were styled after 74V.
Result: 22.5V
